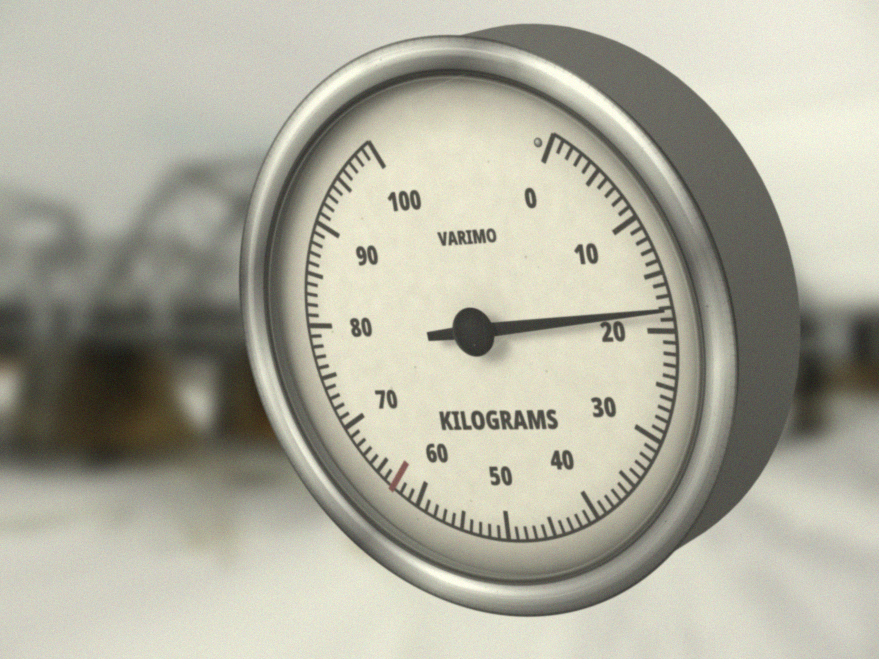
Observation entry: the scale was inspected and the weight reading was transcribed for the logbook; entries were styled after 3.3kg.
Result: 18kg
